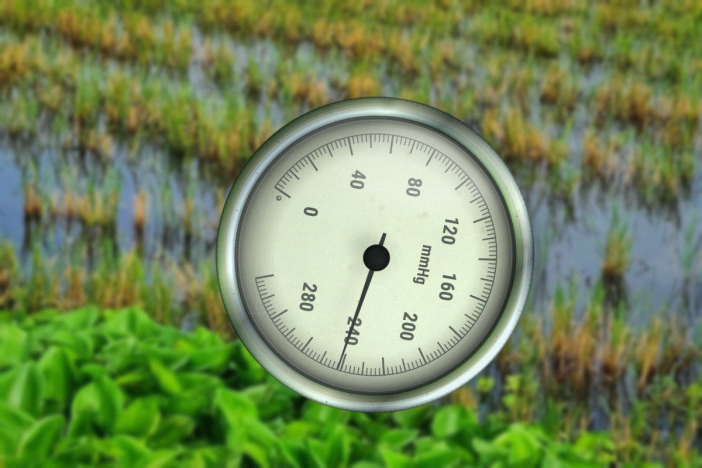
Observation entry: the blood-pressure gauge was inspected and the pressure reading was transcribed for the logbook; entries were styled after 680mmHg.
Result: 242mmHg
